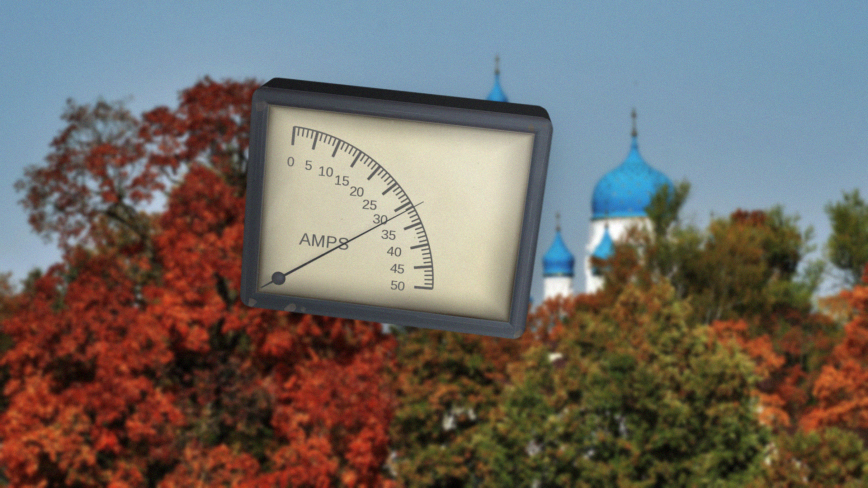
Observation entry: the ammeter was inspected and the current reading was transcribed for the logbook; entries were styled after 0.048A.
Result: 31A
